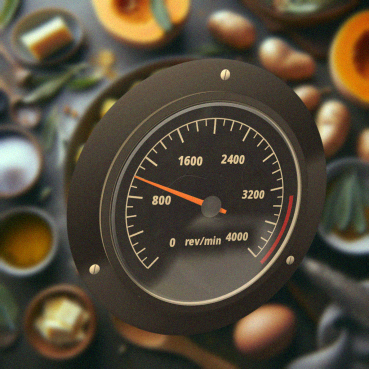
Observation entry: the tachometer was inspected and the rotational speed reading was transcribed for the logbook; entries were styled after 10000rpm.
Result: 1000rpm
